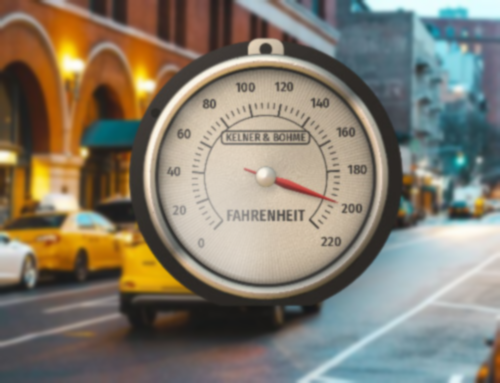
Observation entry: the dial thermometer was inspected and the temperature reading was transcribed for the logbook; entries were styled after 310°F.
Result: 200°F
